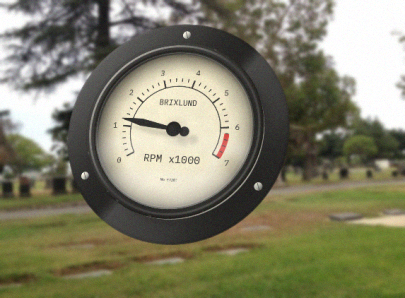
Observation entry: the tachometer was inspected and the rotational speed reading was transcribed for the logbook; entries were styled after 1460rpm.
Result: 1200rpm
